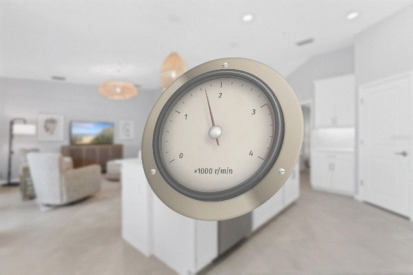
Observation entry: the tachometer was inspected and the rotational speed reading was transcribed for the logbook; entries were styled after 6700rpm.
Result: 1700rpm
